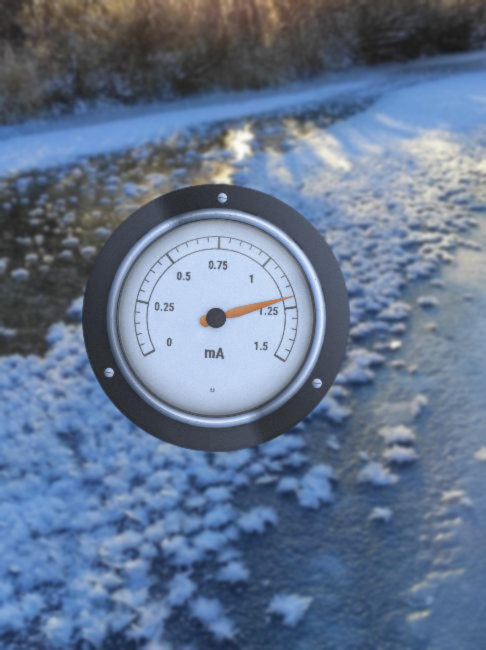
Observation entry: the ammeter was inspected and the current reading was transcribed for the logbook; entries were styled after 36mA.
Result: 1.2mA
